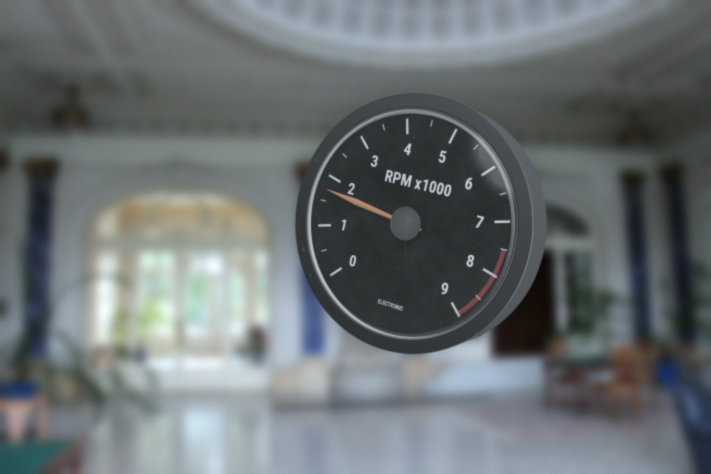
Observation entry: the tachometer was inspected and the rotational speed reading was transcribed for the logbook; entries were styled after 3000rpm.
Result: 1750rpm
